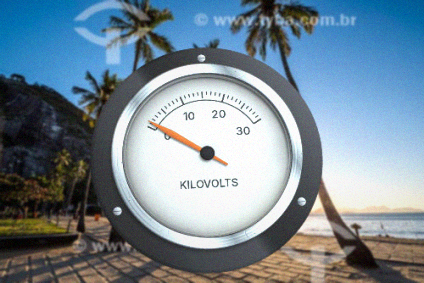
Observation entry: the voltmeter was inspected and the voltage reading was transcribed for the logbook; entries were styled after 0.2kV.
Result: 1kV
